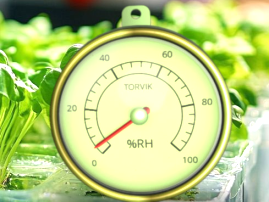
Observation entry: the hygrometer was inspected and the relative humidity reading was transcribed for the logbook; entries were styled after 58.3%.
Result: 4%
